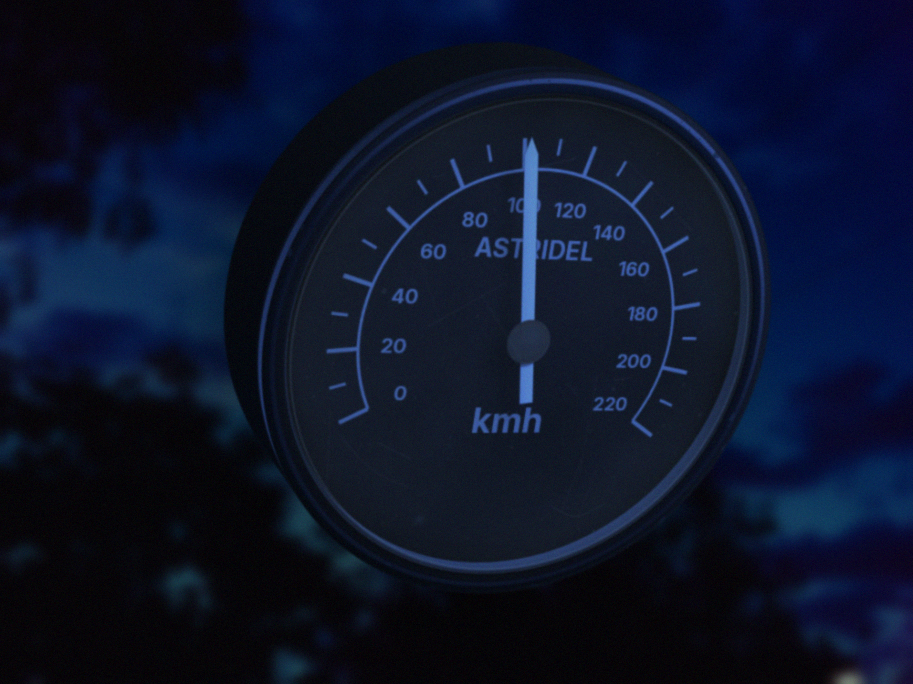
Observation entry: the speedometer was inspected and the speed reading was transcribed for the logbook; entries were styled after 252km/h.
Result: 100km/h
